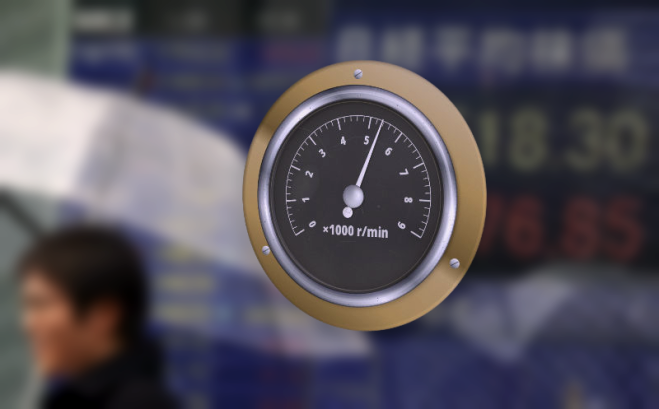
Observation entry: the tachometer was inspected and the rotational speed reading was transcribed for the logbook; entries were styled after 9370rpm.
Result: 5400rpm
